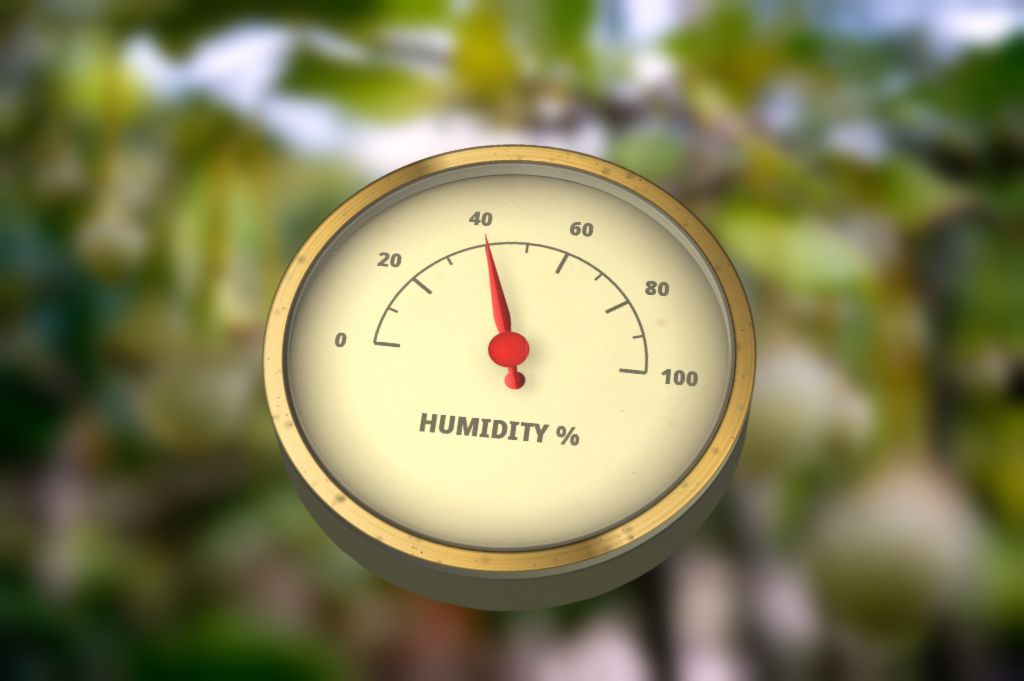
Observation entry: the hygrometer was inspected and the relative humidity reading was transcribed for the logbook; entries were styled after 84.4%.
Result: 40%
